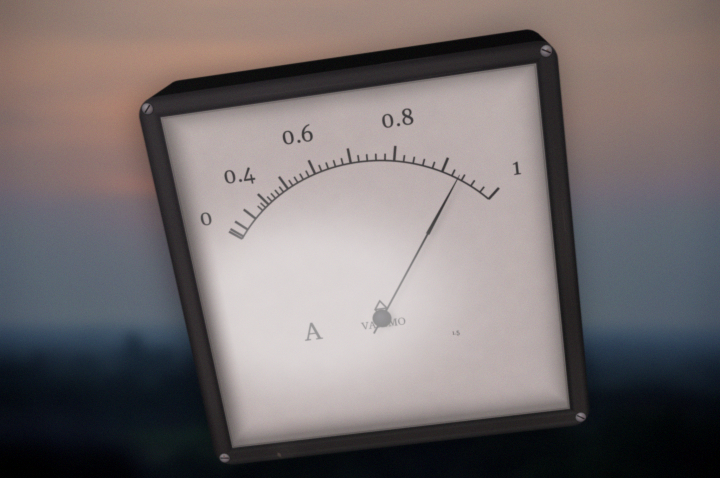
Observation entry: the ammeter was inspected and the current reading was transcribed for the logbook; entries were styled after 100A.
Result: 0.93A
